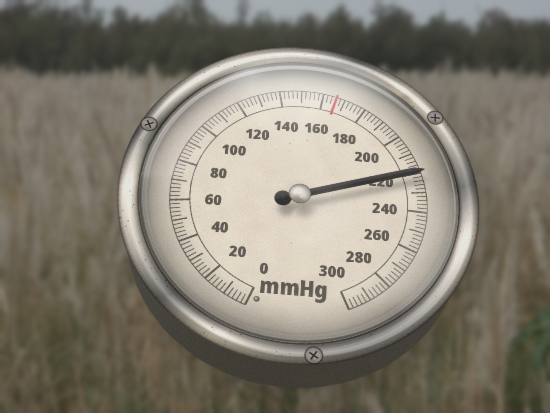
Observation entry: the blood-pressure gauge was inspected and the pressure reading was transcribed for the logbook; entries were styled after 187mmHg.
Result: 220mmHg
